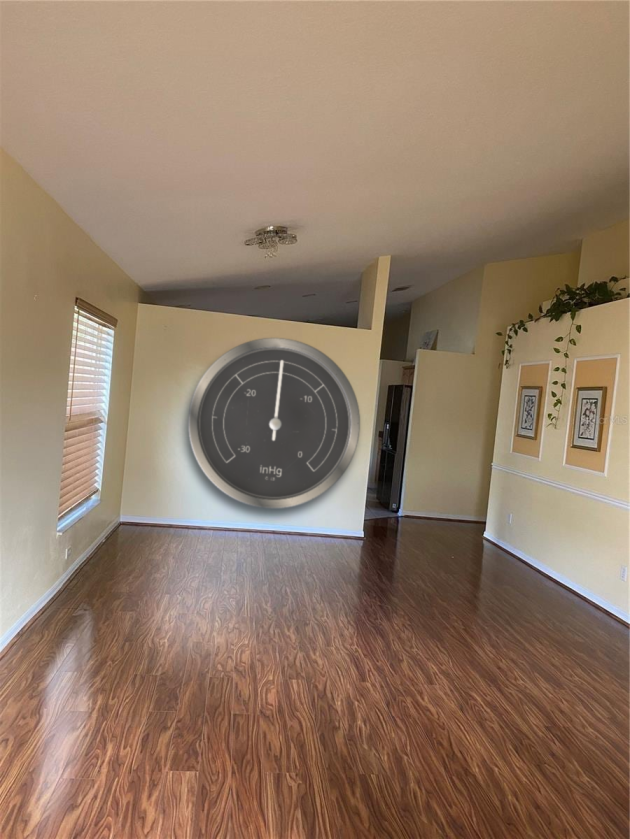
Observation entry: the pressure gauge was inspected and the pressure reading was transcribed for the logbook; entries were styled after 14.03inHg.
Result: -15inHg
